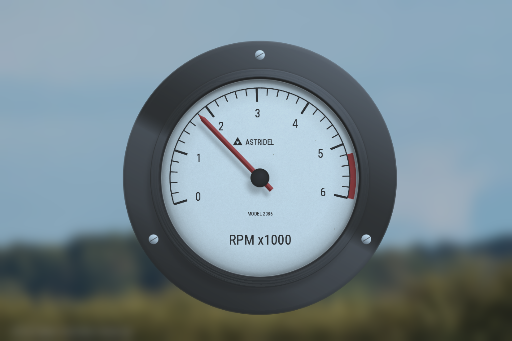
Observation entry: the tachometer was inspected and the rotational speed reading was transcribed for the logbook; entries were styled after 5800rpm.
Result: 1800rpm
